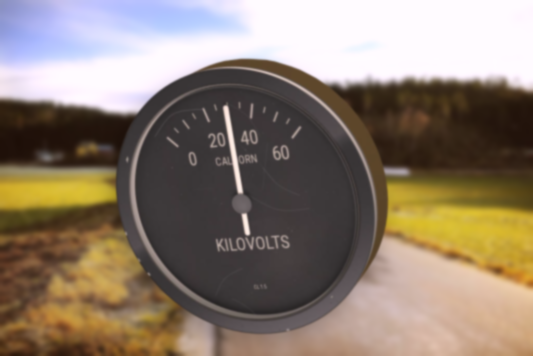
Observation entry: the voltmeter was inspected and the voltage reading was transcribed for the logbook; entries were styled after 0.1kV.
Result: 30kV
